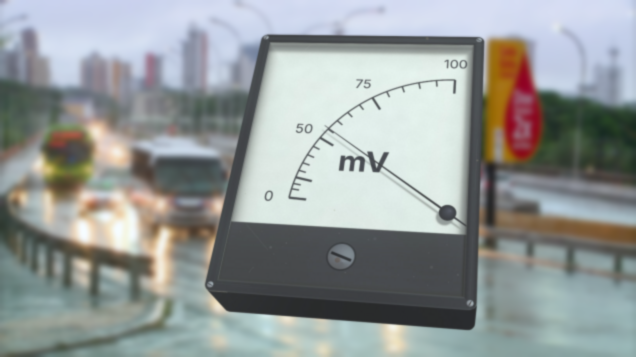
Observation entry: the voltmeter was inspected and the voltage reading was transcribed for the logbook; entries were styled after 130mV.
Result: 55mV
